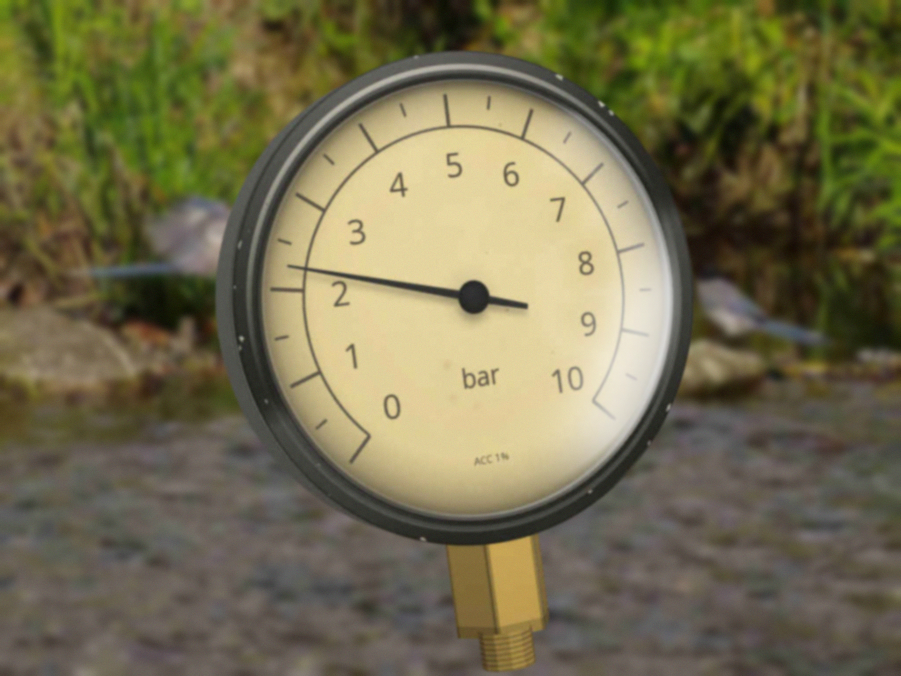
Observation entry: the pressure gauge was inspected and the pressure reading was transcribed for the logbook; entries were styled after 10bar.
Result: 2.25bar
